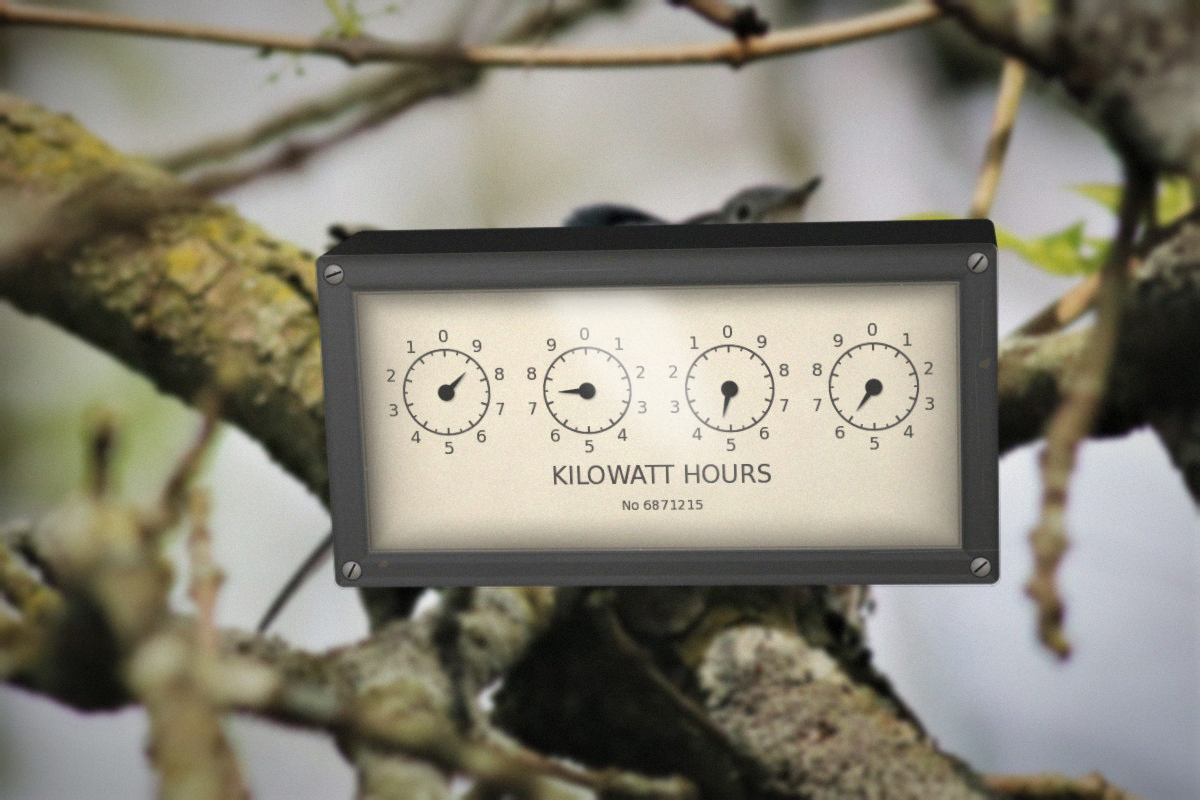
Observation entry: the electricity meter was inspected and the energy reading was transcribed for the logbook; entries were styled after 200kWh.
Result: 8746kWh
